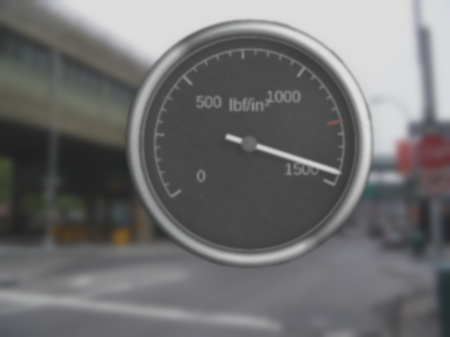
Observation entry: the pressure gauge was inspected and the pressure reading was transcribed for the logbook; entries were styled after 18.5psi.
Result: 1450psi
